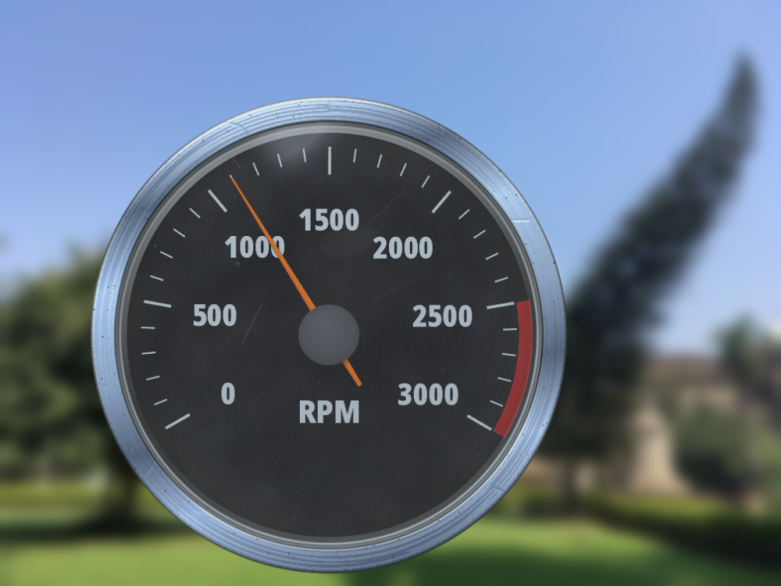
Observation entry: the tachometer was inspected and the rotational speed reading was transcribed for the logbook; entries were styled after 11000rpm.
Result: 1100rpm
